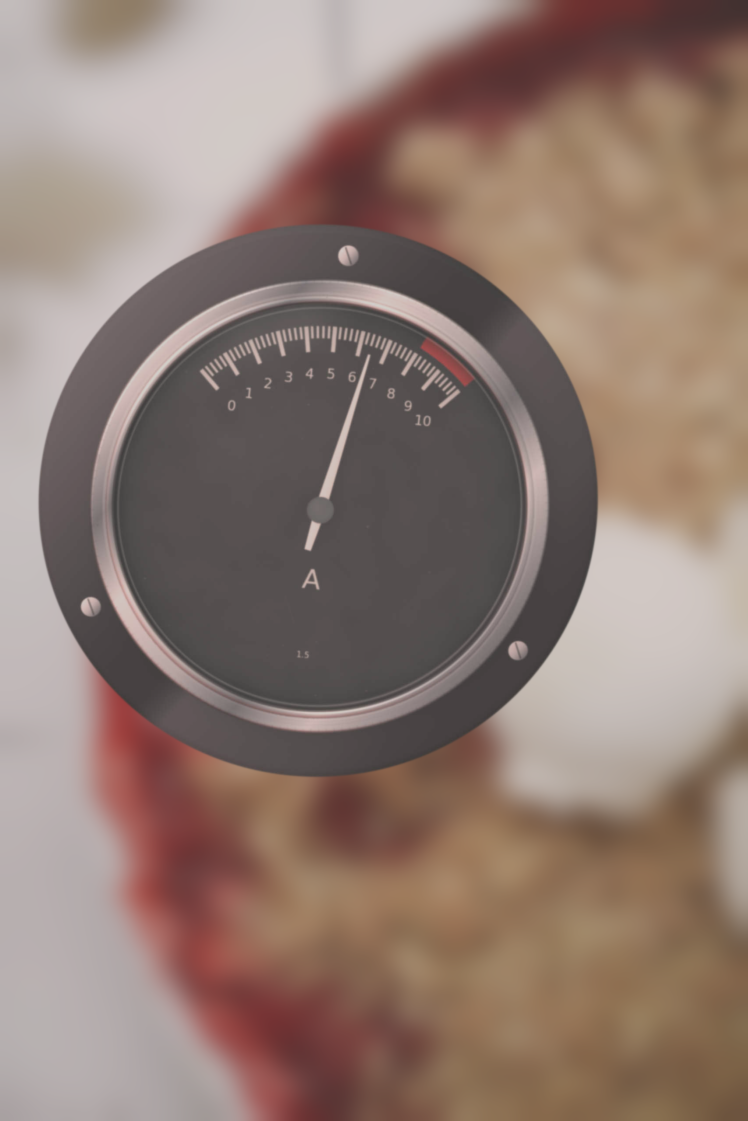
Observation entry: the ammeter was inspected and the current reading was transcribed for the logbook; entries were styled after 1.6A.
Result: 6.4A
